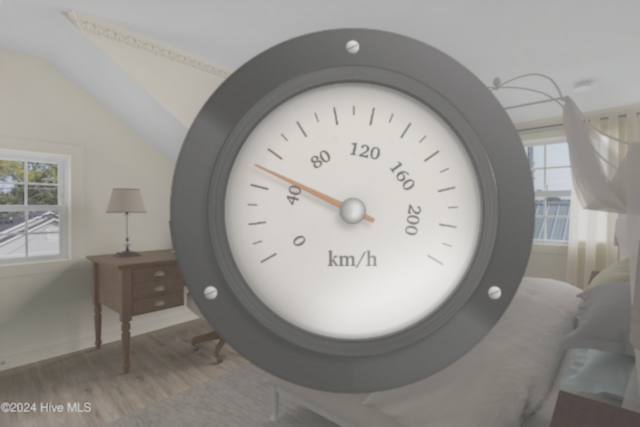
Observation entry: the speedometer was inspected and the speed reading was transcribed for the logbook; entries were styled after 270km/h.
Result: 50km/h
